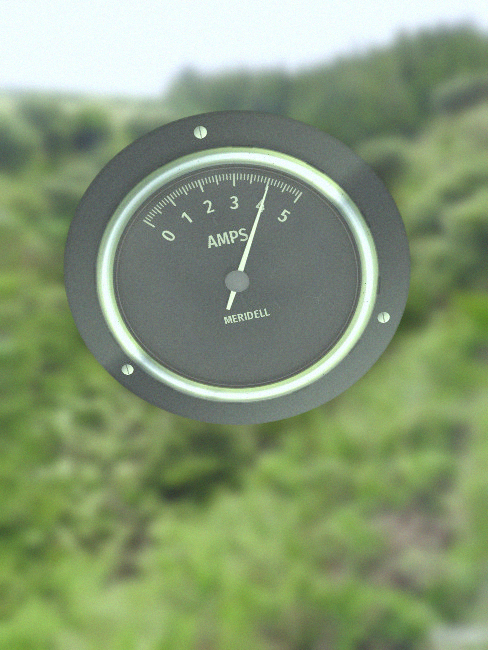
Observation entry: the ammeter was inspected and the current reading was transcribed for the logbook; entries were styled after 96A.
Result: 4A
